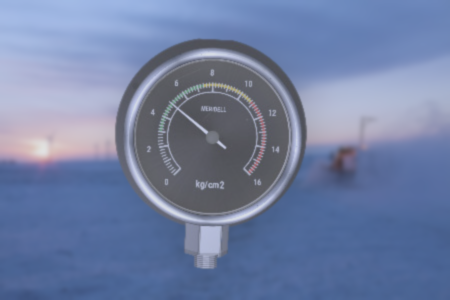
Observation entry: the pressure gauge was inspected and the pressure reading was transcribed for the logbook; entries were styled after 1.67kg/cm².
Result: 5kg/cm²
